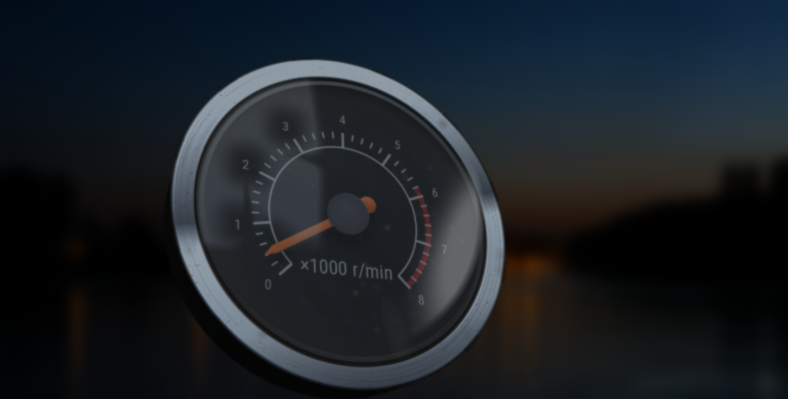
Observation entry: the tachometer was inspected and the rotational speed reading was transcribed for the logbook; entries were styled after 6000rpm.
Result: 400rpm
